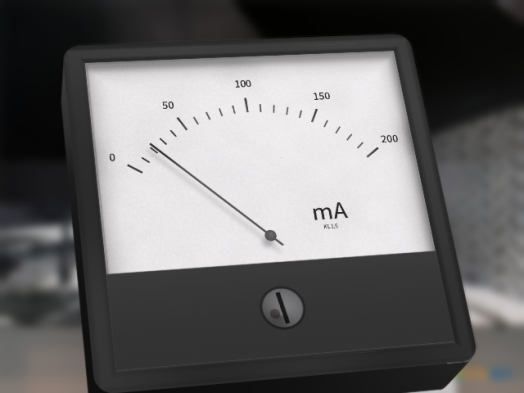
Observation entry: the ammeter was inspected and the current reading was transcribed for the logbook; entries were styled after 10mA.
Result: 20mA
